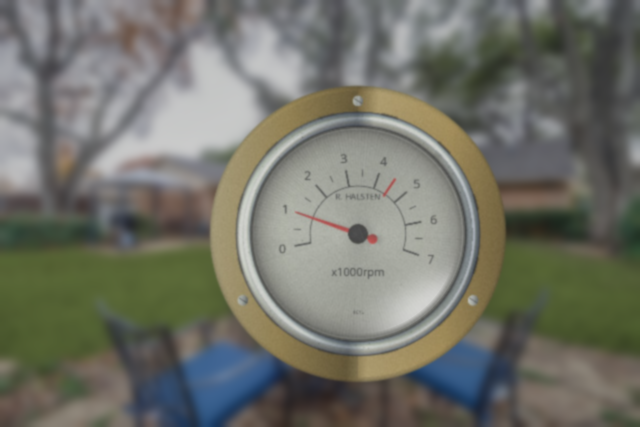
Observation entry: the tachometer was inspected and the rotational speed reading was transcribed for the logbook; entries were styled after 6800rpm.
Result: 1000rpm
